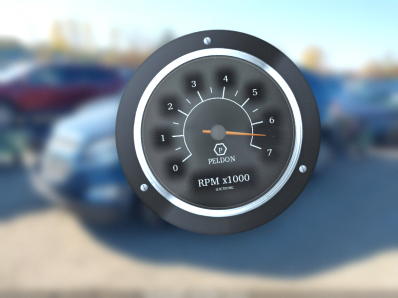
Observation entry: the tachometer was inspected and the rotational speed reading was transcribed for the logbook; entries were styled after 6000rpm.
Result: 6500rpm
